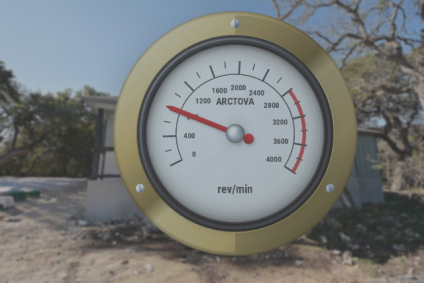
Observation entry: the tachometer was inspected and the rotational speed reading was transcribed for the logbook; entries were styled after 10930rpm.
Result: 800rpm
